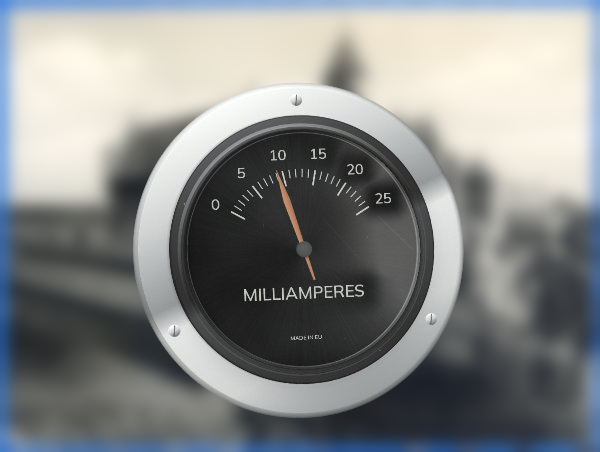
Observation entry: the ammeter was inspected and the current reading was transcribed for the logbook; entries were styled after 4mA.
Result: 9mA
